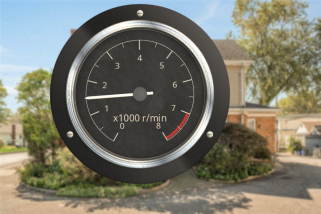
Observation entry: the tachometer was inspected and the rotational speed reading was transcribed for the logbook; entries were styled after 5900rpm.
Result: 1500rpm
